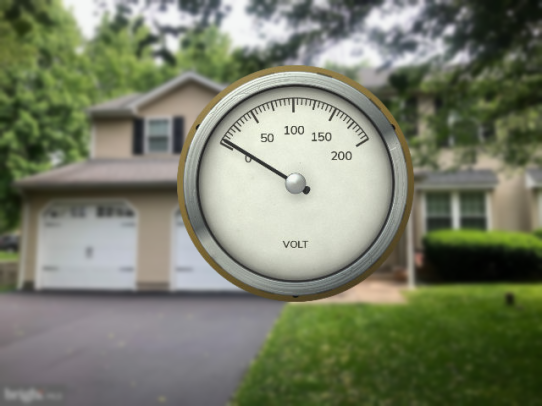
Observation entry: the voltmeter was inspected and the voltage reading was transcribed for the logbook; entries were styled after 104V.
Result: 5V
